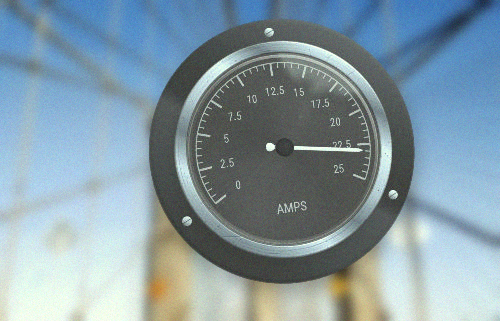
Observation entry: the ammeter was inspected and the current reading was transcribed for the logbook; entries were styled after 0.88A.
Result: 23A
